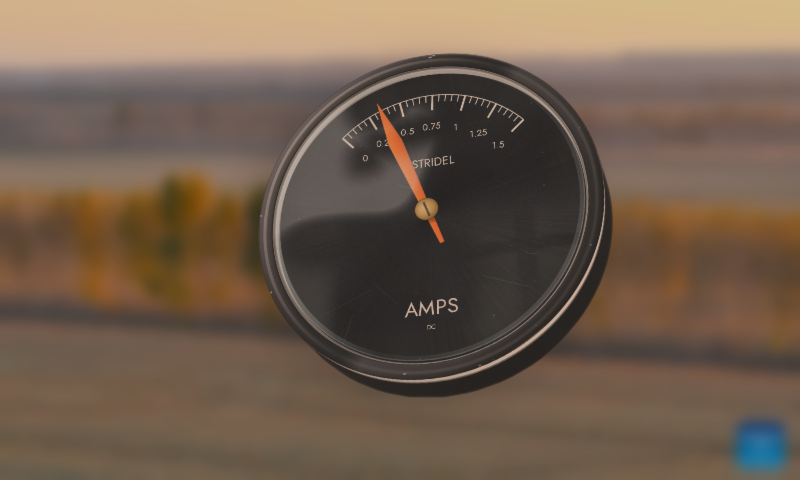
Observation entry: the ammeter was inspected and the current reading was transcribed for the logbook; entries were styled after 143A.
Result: 0.35A
